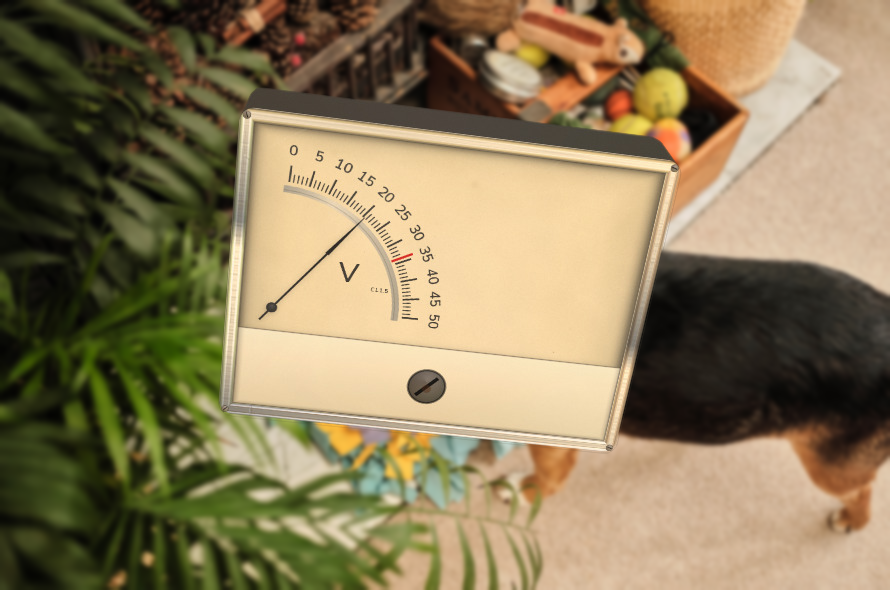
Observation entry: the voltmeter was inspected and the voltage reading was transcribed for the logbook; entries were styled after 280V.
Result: 20V
